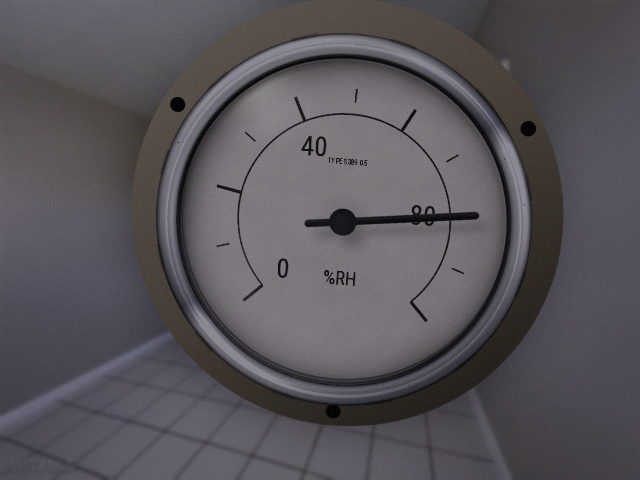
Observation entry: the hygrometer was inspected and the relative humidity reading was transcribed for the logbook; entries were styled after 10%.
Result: 80%
